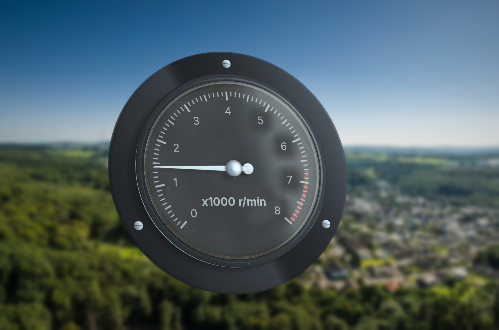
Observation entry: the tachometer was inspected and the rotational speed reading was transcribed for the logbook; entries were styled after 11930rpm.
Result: 1400rpm
